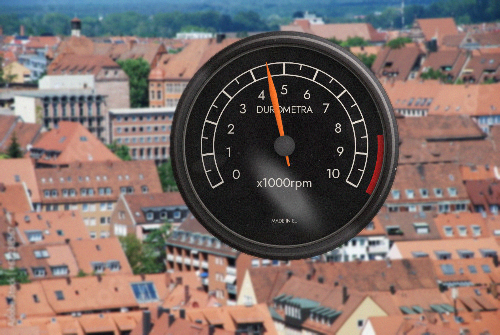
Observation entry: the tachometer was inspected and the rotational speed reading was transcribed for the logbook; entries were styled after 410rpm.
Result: 4500rpm
